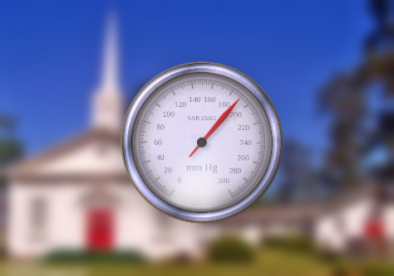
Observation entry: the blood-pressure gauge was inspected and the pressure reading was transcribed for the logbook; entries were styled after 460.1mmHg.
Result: 190mmHg
